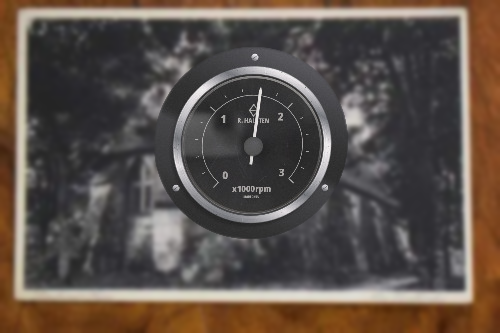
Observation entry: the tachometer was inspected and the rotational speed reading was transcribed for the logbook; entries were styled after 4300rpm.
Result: 1600rpm
